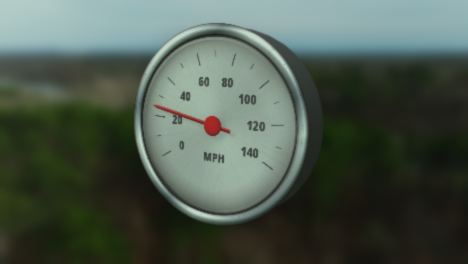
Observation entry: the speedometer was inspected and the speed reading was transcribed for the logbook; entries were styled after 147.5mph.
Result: 25mph
